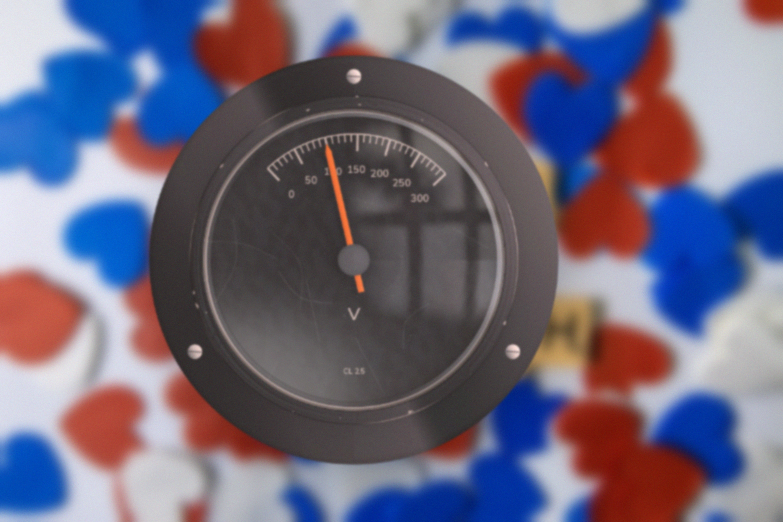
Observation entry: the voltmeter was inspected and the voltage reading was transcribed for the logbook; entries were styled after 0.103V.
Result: 100V
